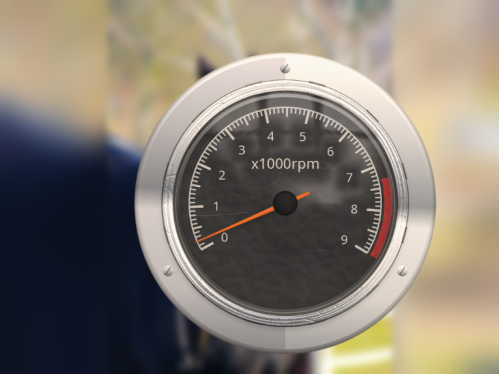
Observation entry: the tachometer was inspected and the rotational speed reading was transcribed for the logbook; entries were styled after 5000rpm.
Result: 200rpm
